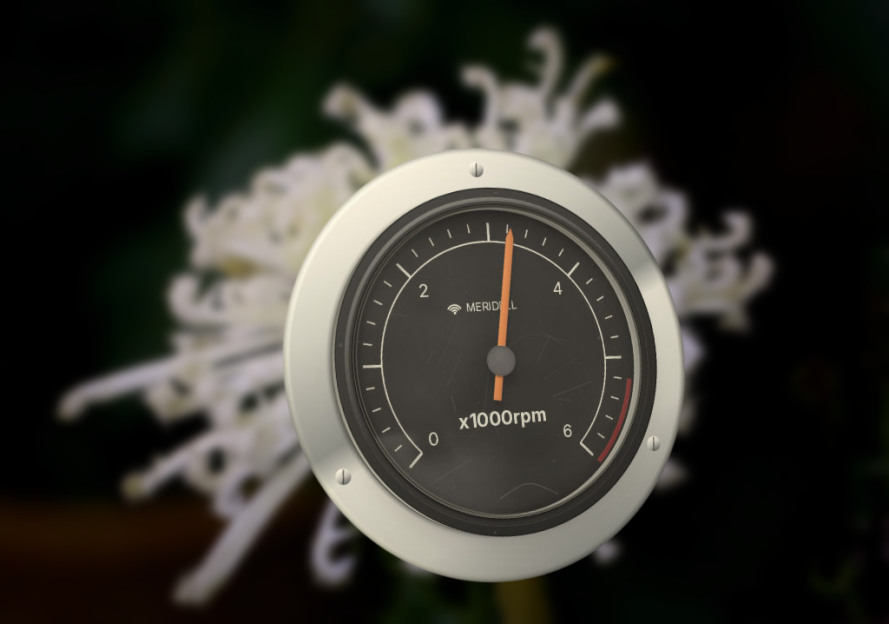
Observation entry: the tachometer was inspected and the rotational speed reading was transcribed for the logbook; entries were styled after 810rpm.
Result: 3200rpm
